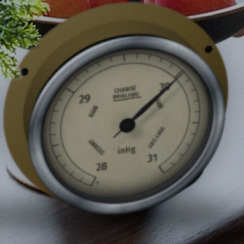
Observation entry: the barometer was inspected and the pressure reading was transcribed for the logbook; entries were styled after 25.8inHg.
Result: 30inHg
